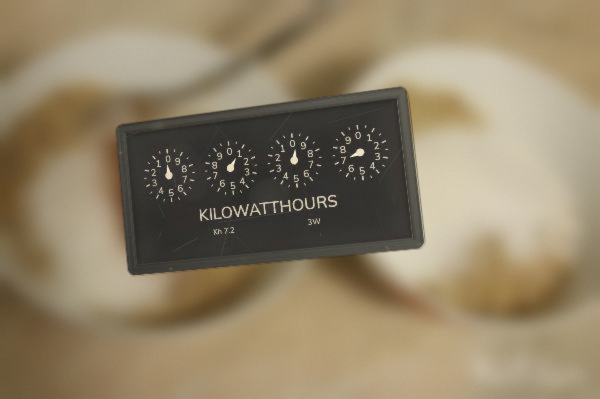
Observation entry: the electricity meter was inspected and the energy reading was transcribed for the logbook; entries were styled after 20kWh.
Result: 97kWh
